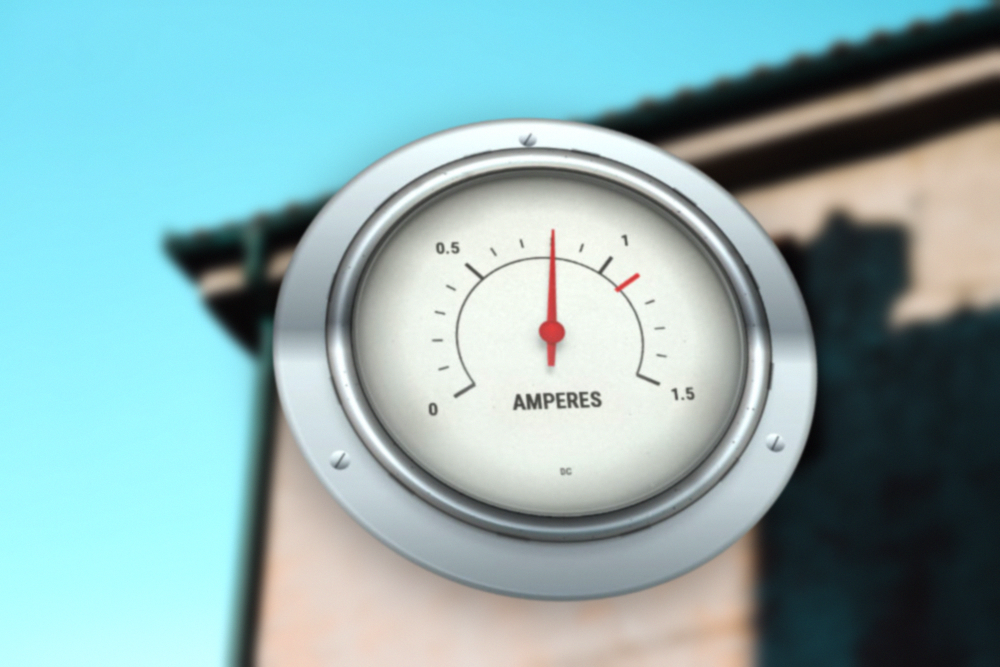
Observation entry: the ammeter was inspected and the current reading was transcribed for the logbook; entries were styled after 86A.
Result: 0.8A
